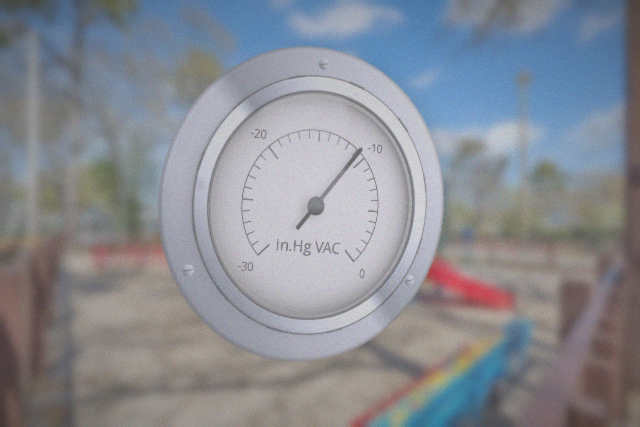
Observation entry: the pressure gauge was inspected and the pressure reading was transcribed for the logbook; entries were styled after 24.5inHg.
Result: -11inHg
